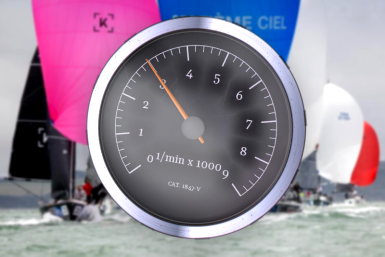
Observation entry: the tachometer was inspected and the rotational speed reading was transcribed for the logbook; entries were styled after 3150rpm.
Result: 3000rpm
